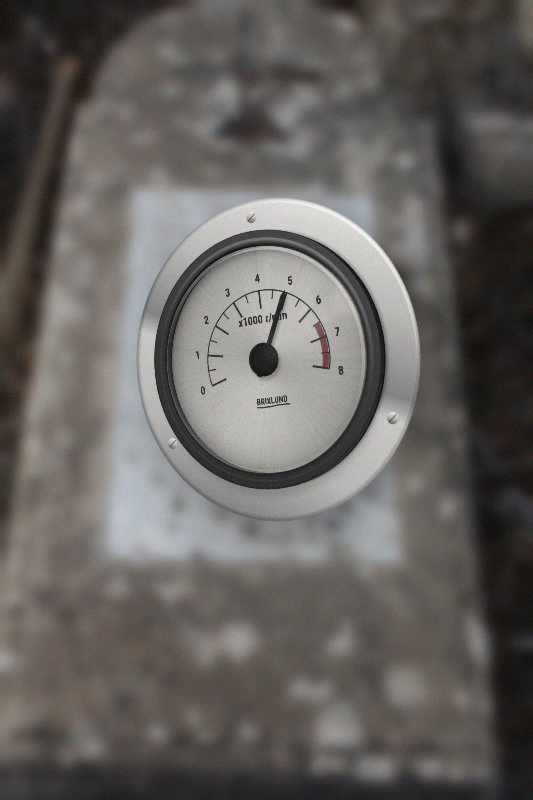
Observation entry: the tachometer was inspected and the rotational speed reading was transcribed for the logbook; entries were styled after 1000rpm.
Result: 5000rpm
